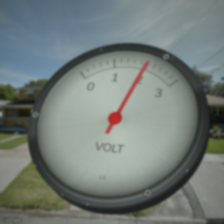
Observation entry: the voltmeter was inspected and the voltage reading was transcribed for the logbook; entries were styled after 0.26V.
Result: 2V
